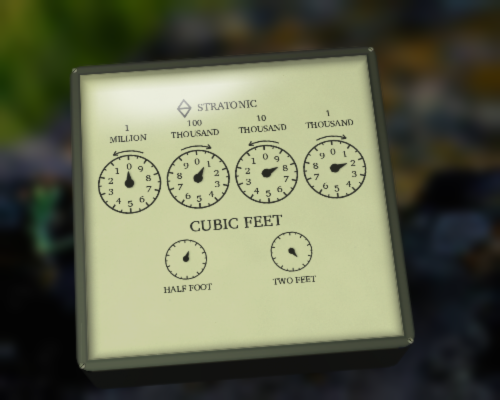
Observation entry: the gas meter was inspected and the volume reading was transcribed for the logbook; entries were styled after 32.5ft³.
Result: 8200ft³
